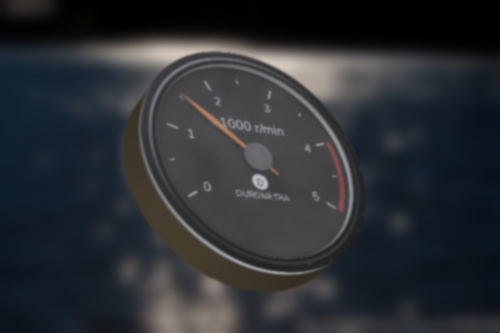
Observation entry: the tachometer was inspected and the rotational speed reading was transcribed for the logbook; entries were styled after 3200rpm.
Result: 1500rpm
